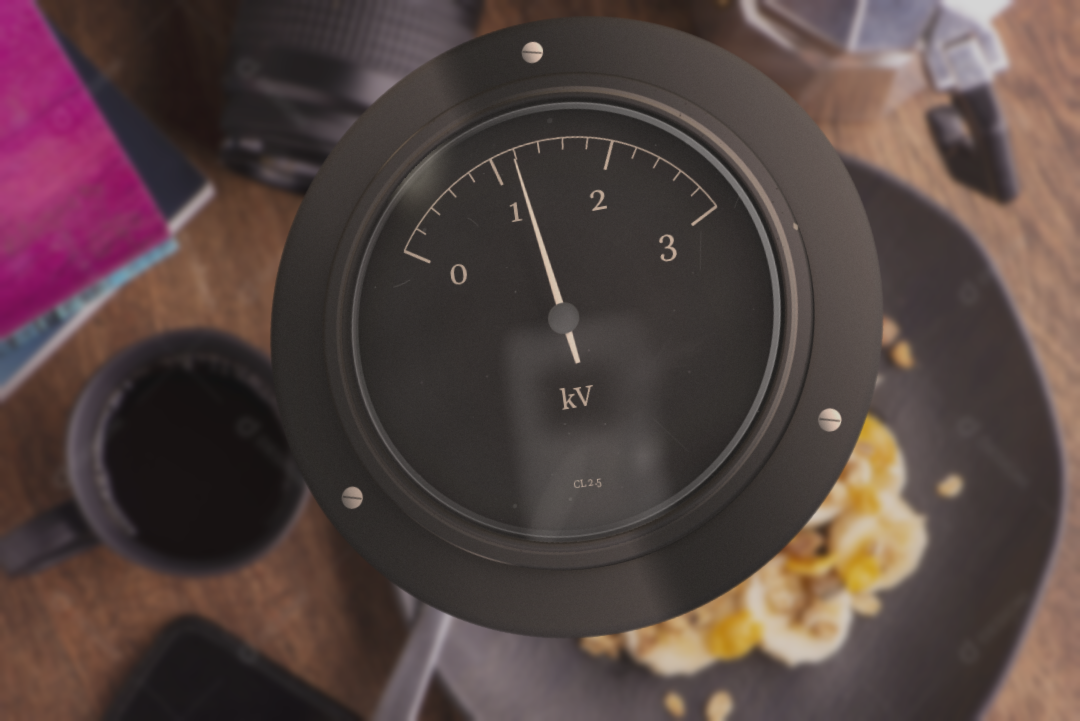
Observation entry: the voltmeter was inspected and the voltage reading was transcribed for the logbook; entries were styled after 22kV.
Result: 1.2kV
